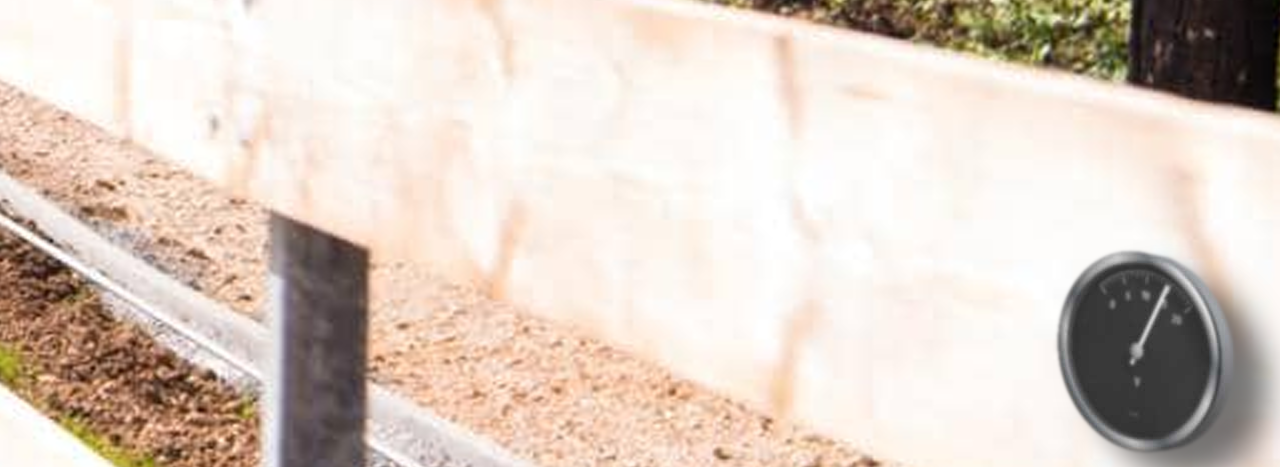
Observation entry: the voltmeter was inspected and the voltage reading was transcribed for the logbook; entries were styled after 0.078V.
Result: 15V
